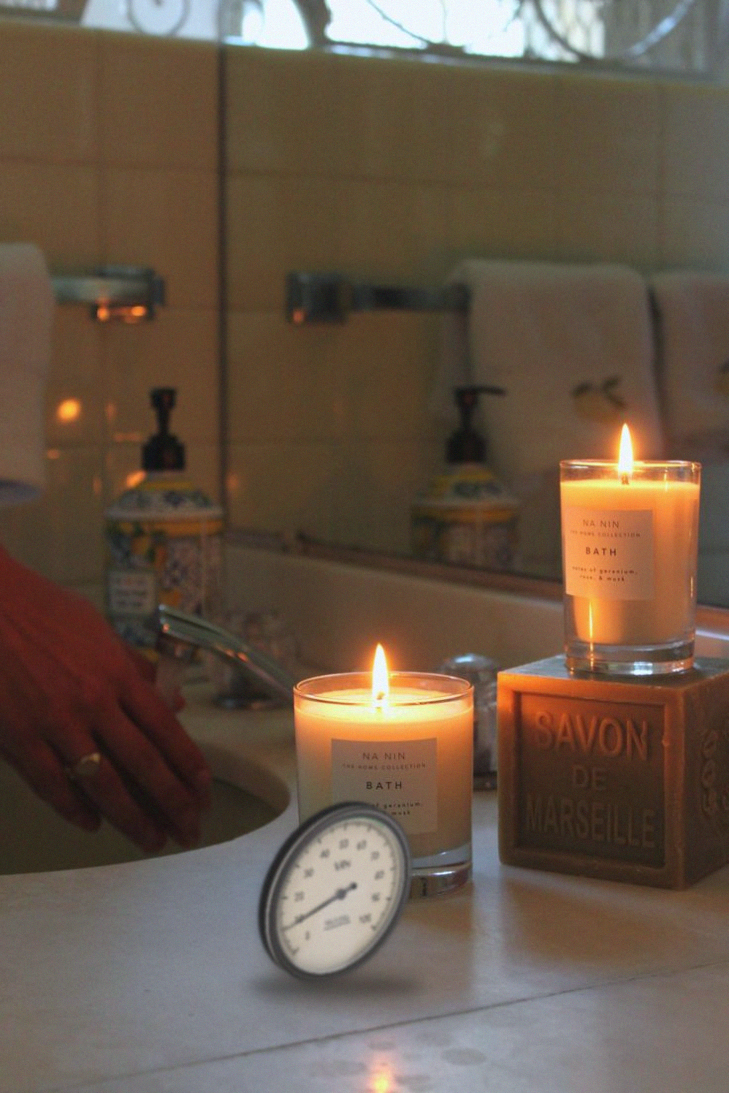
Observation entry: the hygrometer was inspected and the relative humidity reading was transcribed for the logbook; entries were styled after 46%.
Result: 10%
